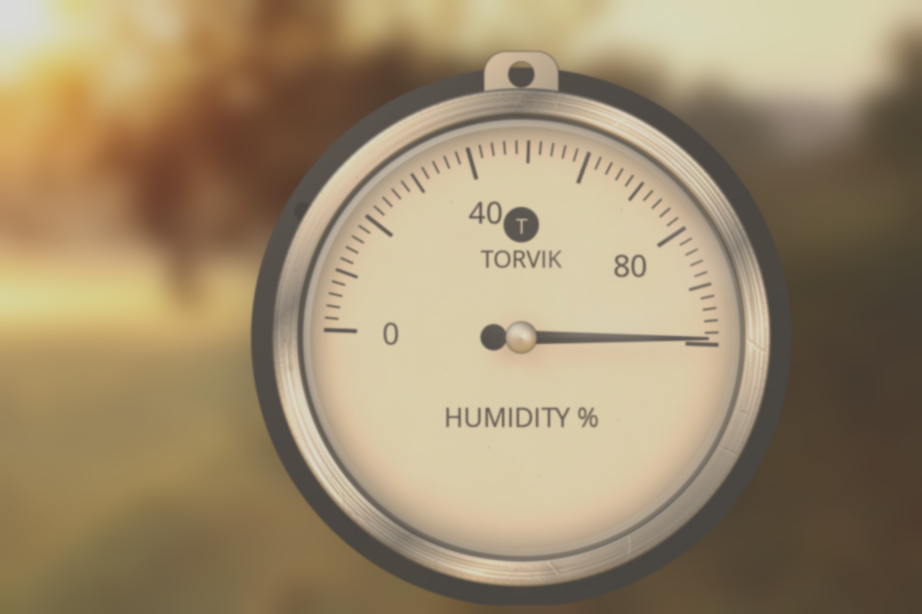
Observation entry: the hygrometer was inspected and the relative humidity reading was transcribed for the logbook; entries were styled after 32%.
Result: 99%
